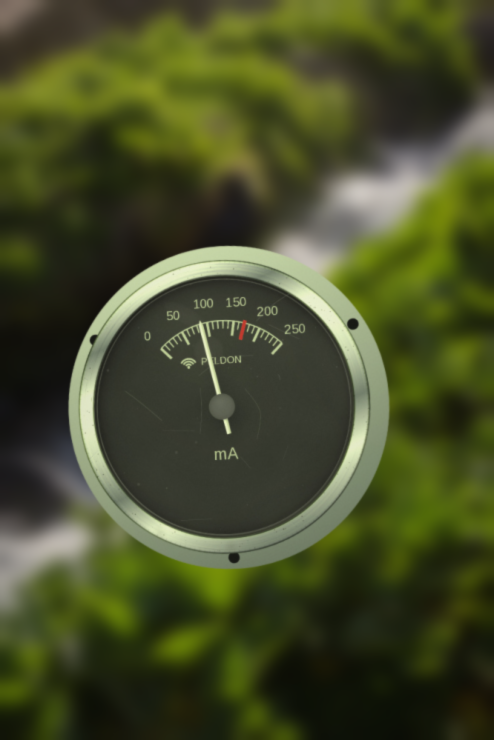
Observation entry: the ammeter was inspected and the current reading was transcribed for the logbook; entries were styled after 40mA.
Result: 90mA
